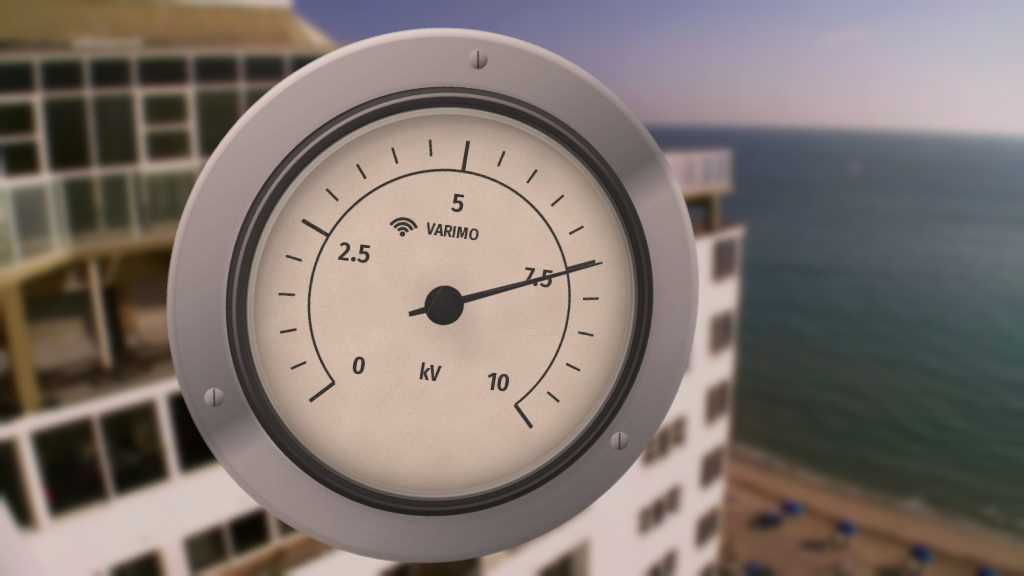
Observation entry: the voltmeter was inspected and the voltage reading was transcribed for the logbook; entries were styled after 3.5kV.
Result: 7.5kV
